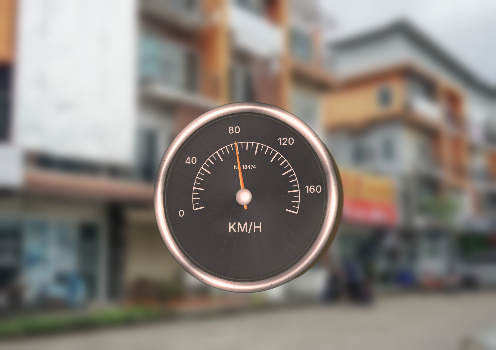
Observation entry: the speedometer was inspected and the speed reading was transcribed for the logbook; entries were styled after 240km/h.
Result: 80km/h
